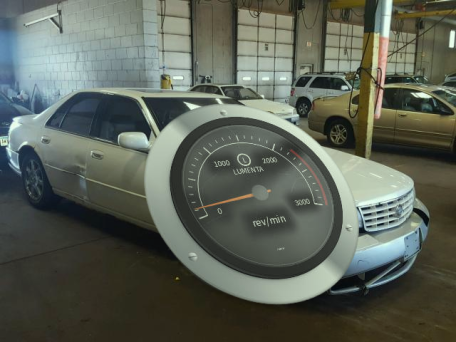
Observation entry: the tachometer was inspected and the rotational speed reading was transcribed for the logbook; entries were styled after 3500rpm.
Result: 100rpm
